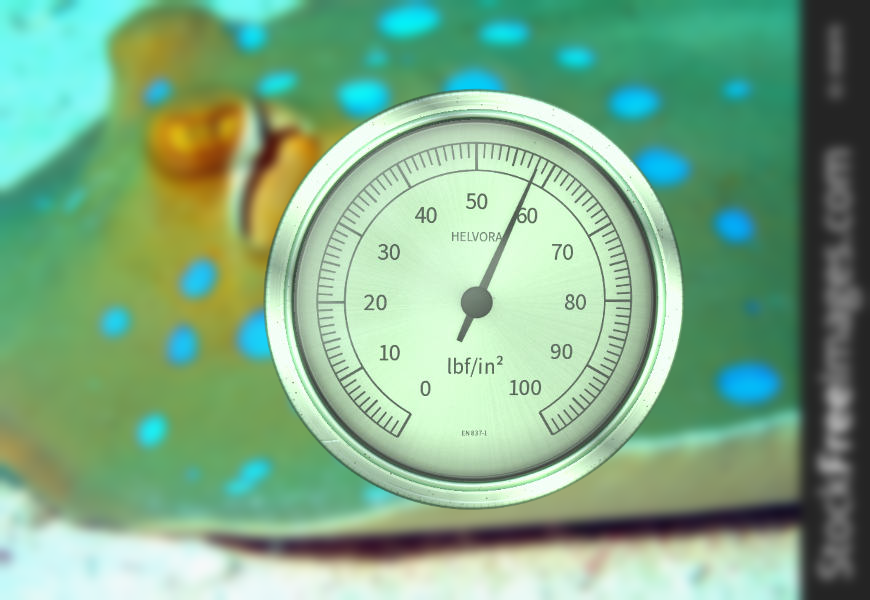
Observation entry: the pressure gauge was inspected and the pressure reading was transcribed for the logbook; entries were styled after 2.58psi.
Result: 58psi
